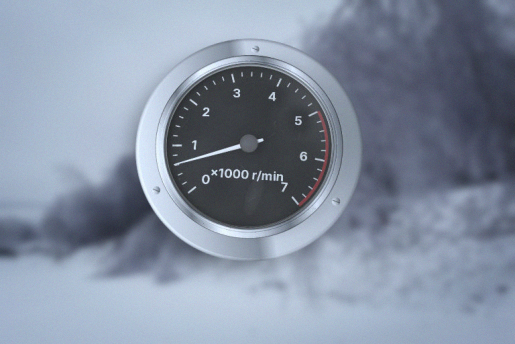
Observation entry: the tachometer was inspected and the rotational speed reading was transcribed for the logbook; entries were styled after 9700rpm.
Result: 600rpm
